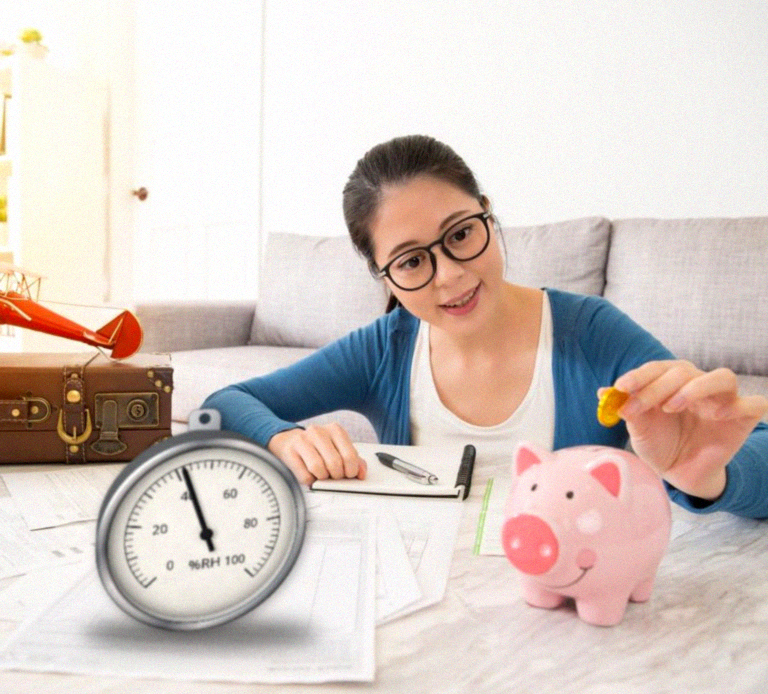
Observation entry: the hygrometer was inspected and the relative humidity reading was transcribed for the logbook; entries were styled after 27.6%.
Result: 42%
